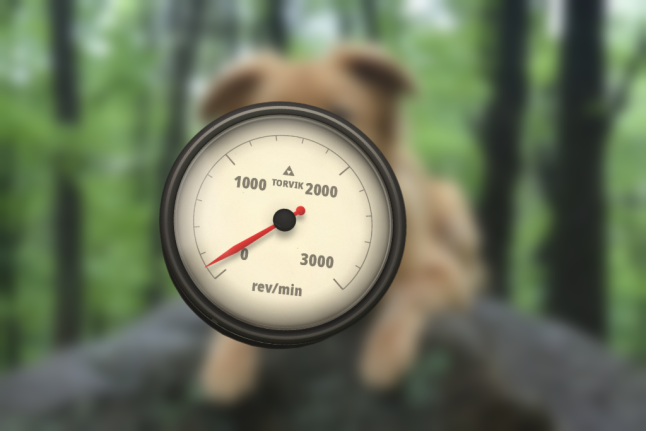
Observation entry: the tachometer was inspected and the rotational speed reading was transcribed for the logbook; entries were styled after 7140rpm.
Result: 100rpm
